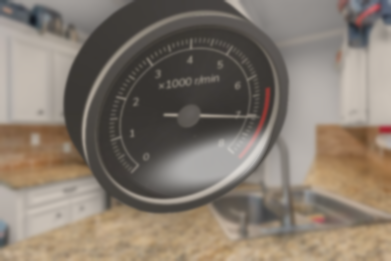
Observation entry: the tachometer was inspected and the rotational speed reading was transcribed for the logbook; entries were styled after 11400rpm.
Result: 7000rpm
